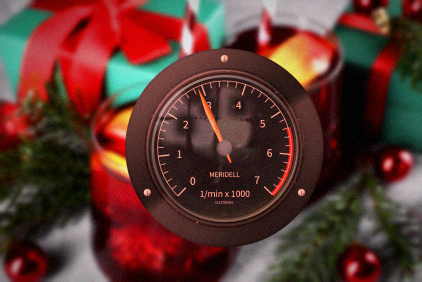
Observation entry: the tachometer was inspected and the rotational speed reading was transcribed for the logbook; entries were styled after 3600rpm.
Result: 2900rpm
